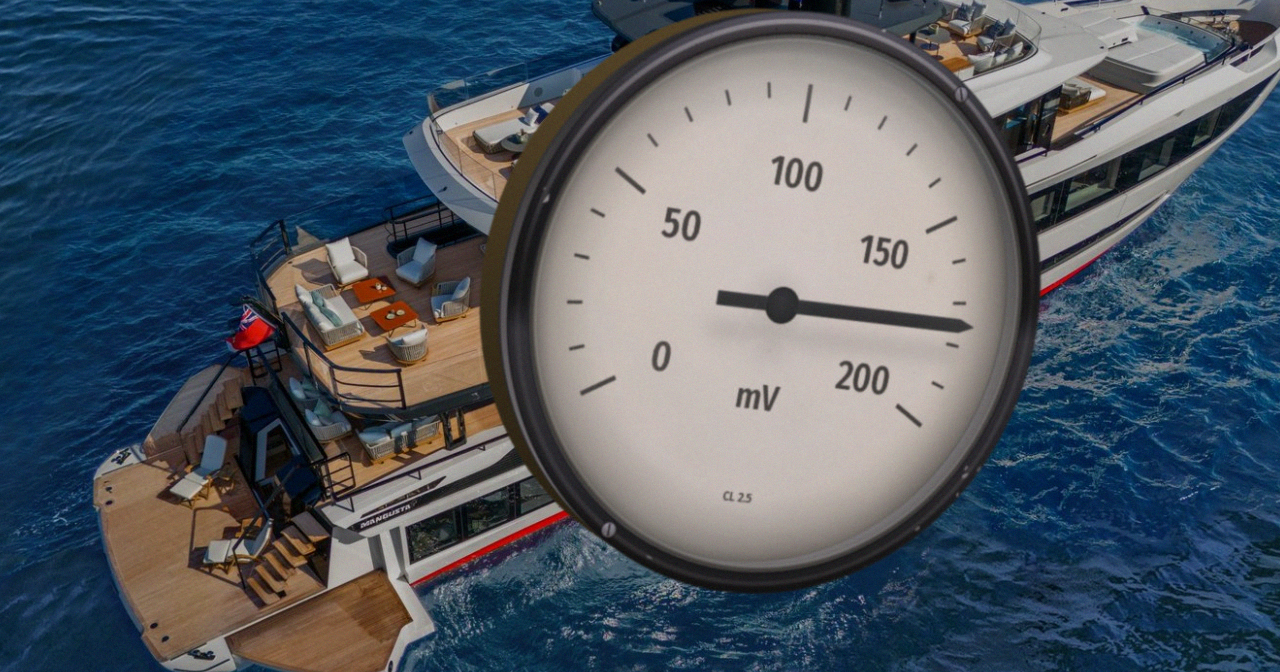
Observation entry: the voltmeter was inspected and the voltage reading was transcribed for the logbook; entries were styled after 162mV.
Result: 175mV
